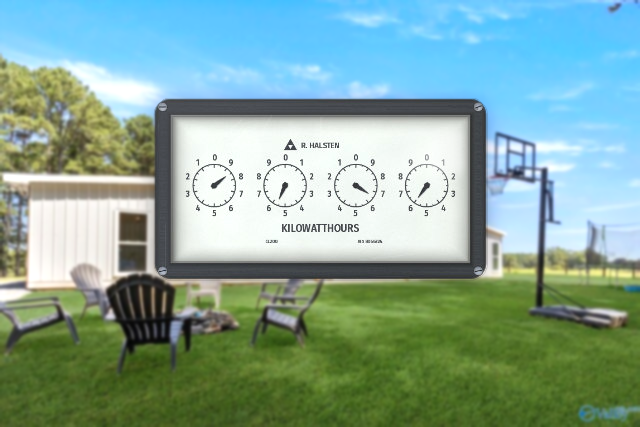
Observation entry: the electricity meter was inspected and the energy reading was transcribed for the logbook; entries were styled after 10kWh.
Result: 8566kWh
